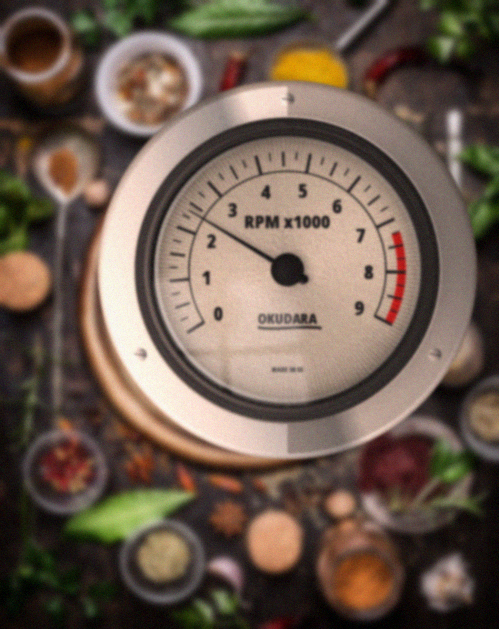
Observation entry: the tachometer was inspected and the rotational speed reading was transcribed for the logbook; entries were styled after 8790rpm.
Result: 2375rpm
